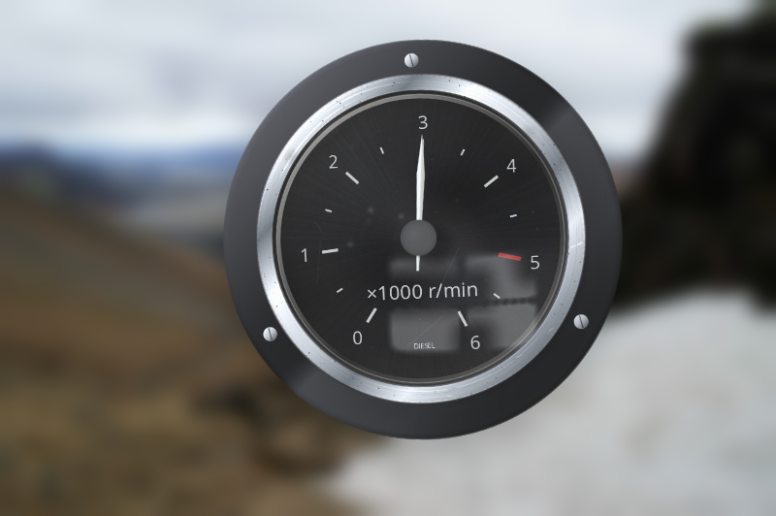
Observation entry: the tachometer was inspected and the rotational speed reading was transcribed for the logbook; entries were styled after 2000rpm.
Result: 3000rpm
